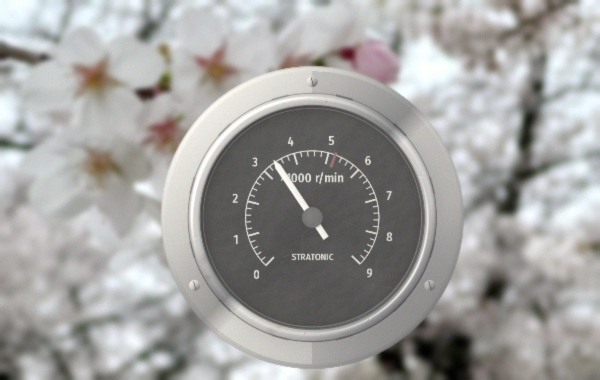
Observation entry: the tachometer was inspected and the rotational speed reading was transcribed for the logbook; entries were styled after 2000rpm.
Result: 3400rpm
